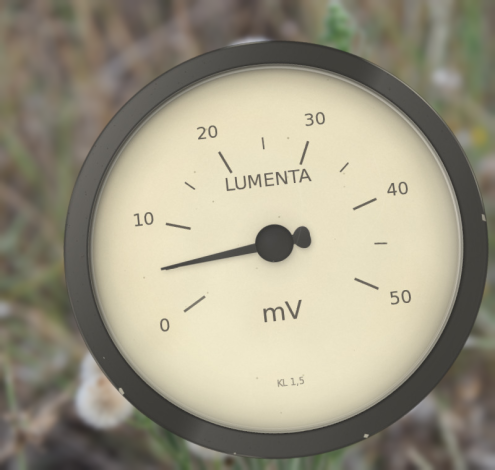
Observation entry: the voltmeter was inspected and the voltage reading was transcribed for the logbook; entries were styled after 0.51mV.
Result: 5mV
